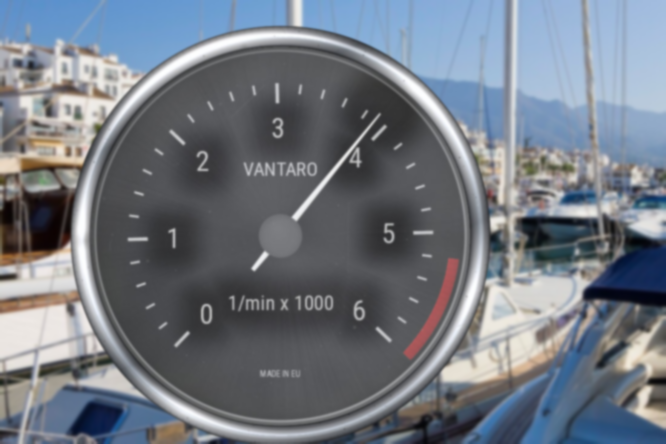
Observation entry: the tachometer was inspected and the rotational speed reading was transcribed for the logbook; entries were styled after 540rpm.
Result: 3900rpm
